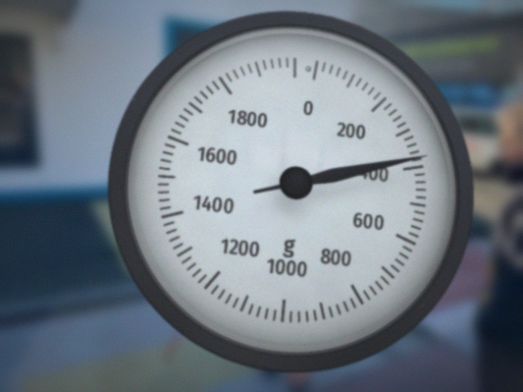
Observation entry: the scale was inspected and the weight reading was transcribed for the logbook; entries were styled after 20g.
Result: 380g
